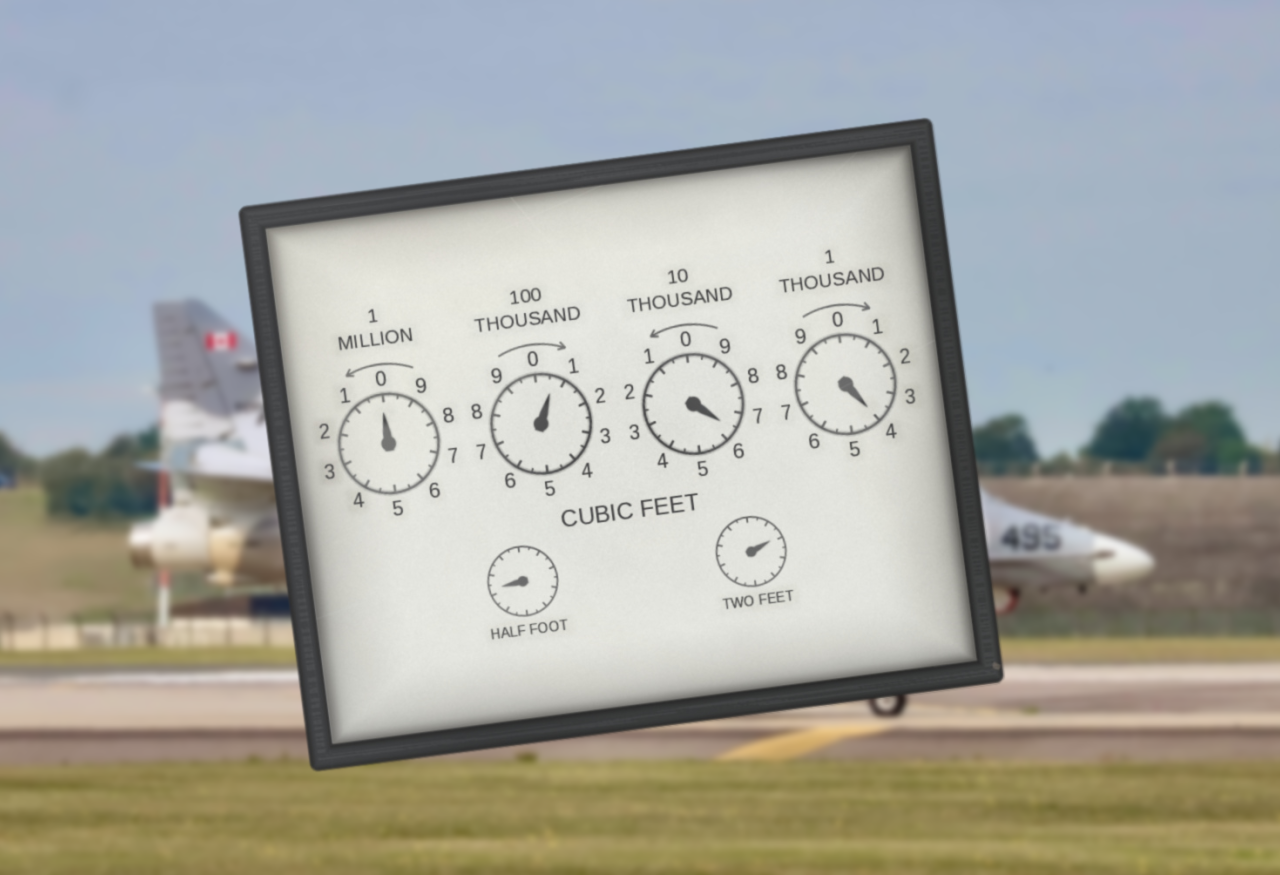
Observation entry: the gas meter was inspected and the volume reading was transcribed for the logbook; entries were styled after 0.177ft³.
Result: 6400ft³
